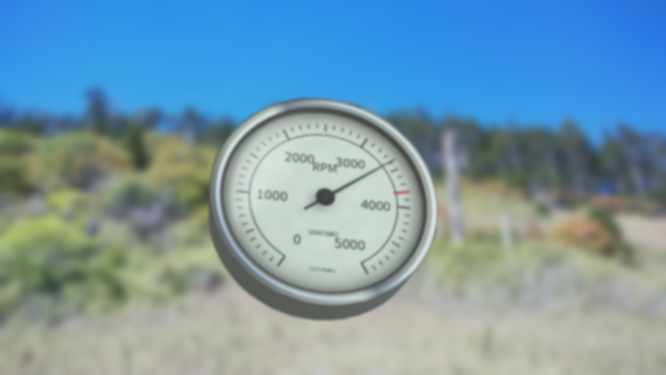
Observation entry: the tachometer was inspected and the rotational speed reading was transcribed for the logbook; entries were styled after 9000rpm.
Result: 3400rpm
